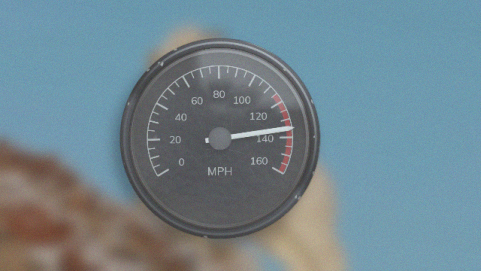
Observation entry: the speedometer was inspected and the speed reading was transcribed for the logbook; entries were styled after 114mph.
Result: 135mph
